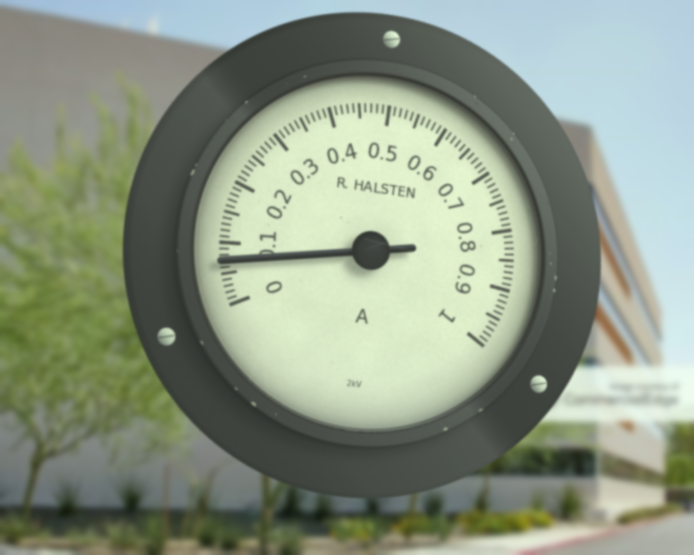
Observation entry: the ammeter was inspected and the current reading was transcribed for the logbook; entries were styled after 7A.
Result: 0.07A
